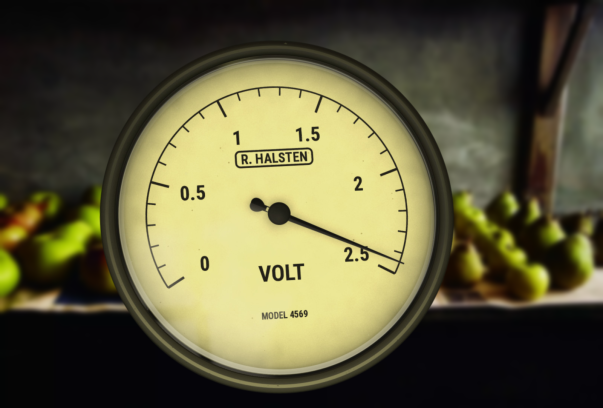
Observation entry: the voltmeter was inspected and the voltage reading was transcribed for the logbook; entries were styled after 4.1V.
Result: 2.45V
